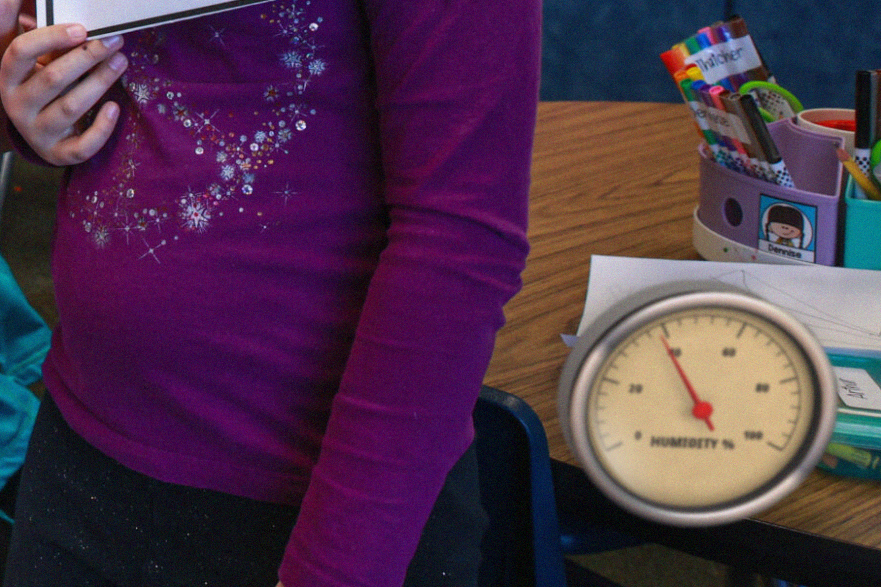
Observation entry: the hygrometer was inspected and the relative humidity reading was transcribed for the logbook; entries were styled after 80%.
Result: 38%
